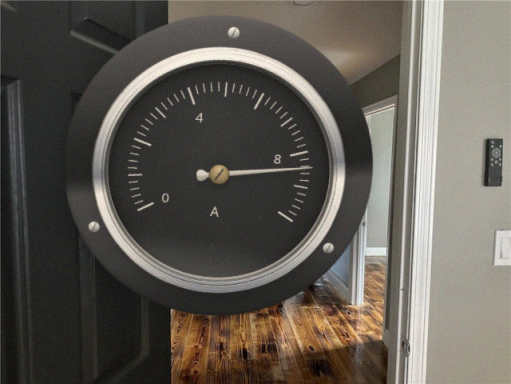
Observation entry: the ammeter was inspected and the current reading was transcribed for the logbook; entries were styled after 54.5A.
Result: 8.4A
